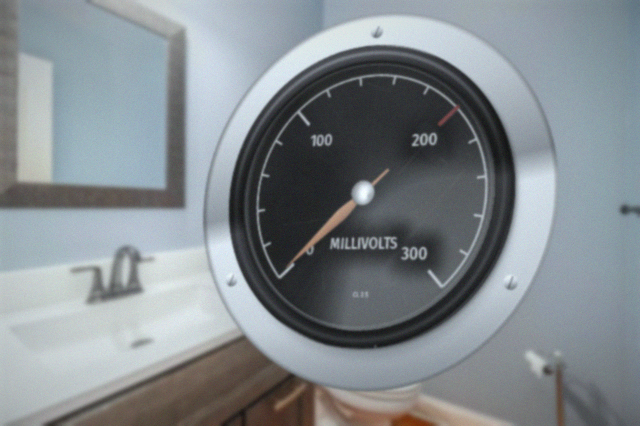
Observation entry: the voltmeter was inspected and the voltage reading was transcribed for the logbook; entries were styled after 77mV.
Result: 0mV
